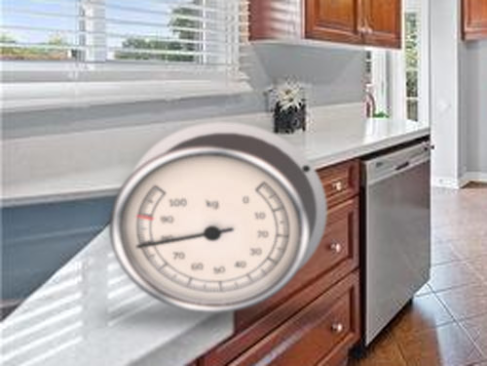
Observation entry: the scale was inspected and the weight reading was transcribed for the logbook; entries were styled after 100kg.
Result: 80kg
